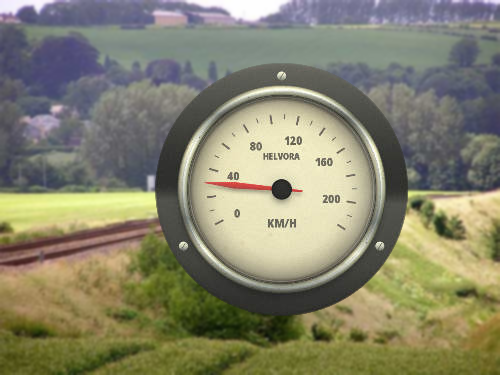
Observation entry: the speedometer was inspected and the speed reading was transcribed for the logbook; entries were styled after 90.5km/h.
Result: 30km/h
